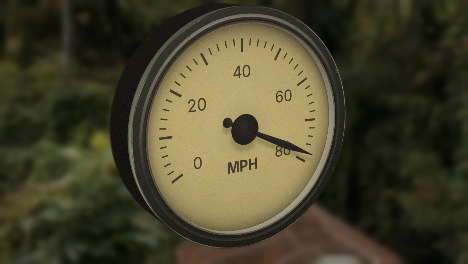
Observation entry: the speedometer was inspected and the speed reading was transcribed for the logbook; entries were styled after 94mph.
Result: 78mph
